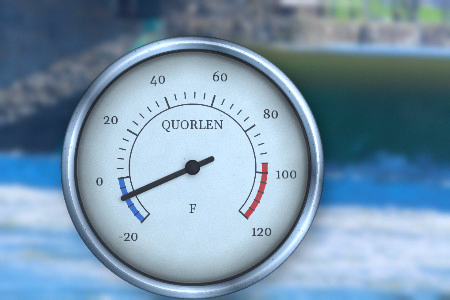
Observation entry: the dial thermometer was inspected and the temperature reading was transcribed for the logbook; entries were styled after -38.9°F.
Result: -8°F
